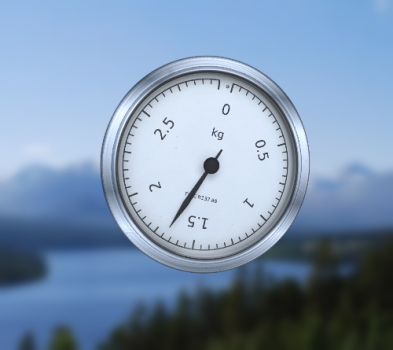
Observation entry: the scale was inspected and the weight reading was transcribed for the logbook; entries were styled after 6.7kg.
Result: 1.7kg
